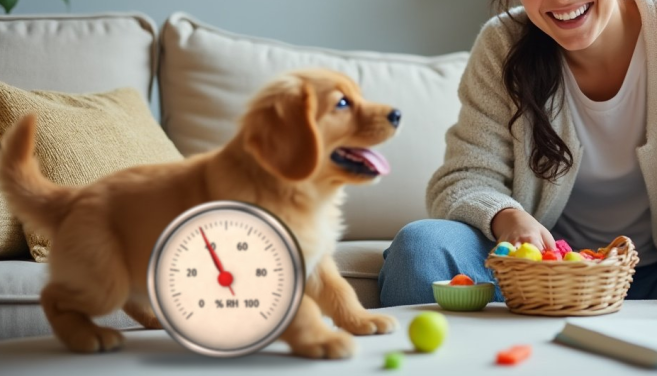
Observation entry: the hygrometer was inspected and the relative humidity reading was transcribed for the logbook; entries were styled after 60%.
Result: 40%
